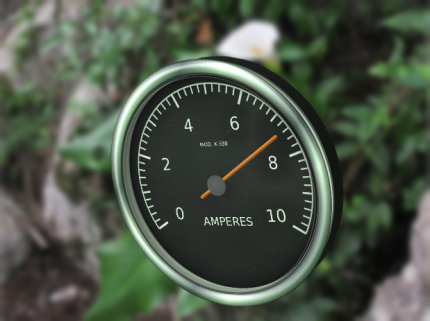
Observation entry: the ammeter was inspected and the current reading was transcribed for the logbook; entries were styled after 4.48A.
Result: 7.4A
